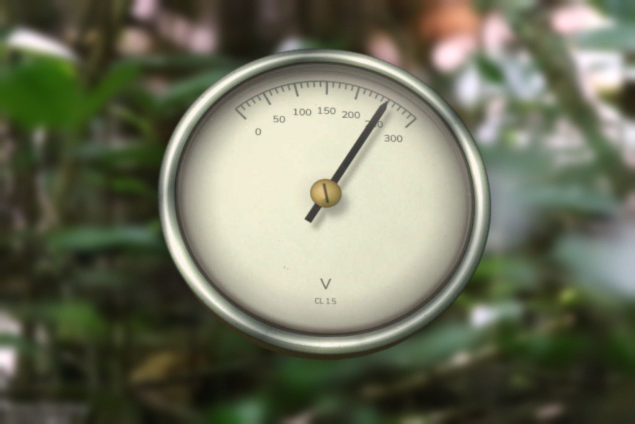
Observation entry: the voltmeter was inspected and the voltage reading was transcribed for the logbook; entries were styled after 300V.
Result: 250V
